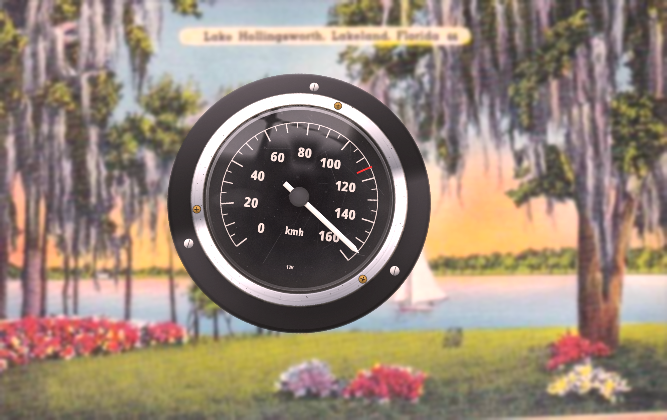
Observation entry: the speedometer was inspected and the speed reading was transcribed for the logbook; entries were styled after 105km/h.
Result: 155km/h
